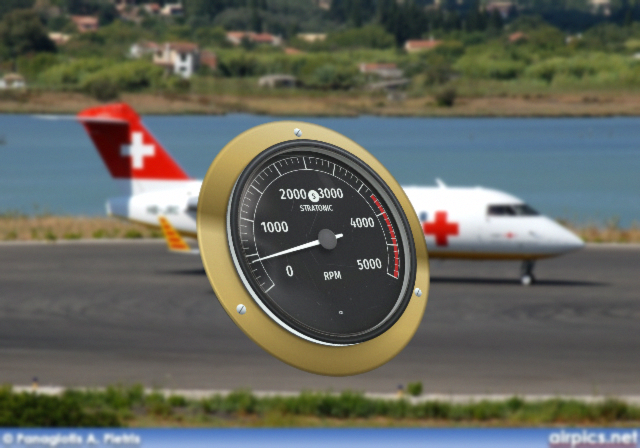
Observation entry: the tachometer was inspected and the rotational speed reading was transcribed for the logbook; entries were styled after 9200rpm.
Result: 400rpm
